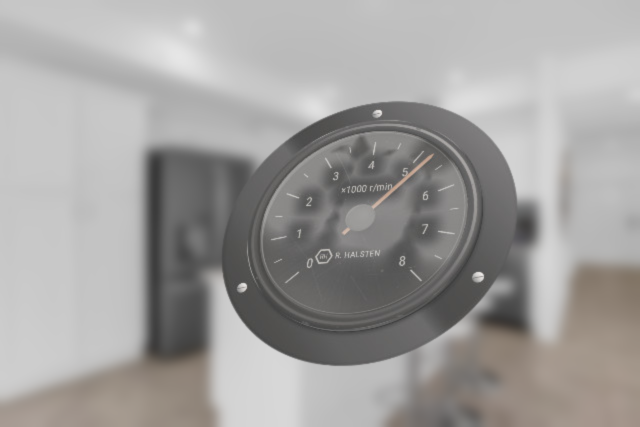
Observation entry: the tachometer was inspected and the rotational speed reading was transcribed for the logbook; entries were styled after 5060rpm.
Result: 5250rpm
